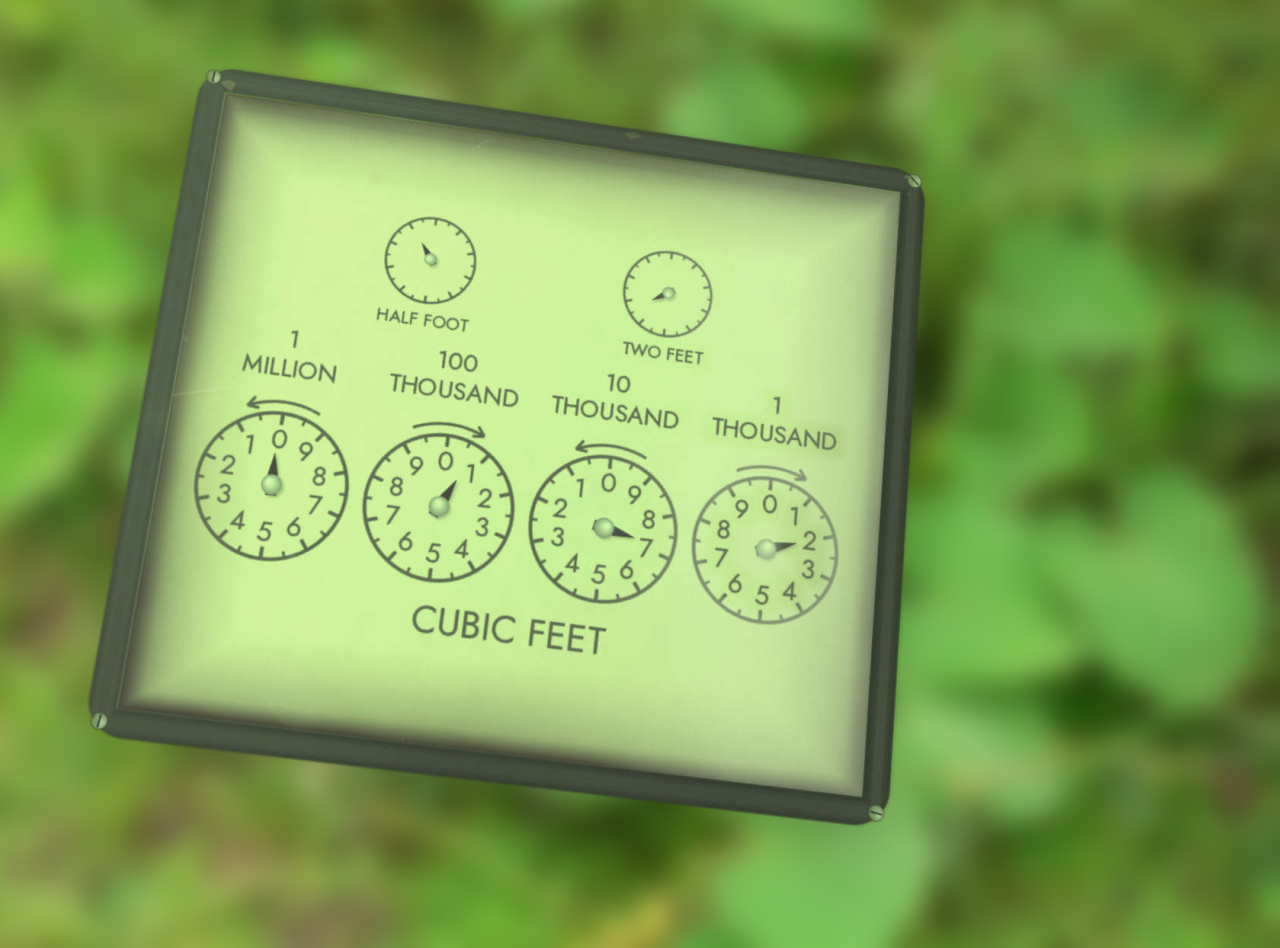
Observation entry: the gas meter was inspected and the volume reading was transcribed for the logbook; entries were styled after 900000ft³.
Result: 7200ft³
